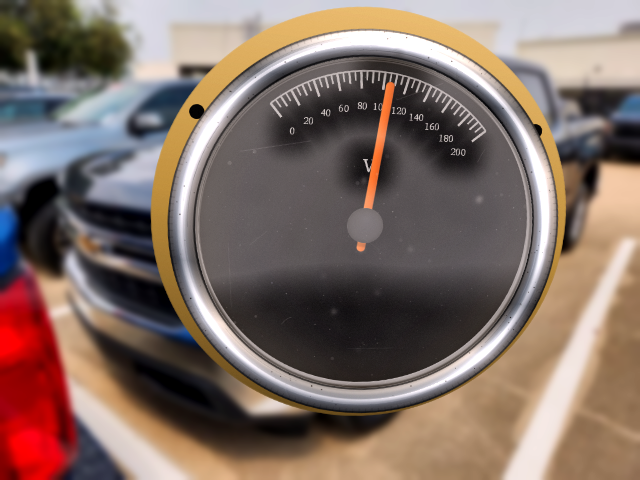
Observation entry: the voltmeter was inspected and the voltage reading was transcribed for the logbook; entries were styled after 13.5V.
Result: 105V
